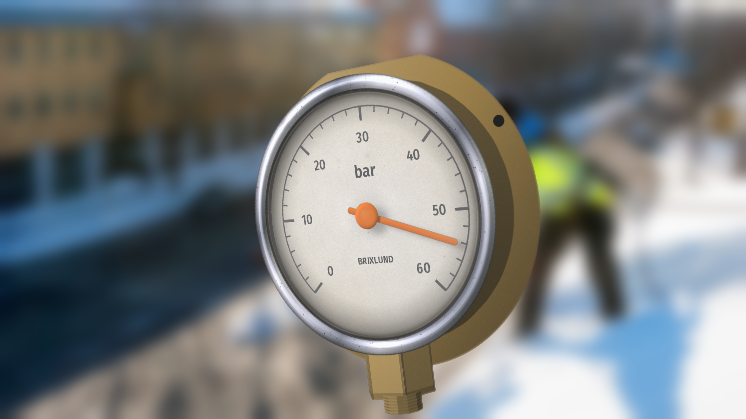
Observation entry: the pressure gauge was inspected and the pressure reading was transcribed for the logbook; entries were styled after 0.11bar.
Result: 54bar
